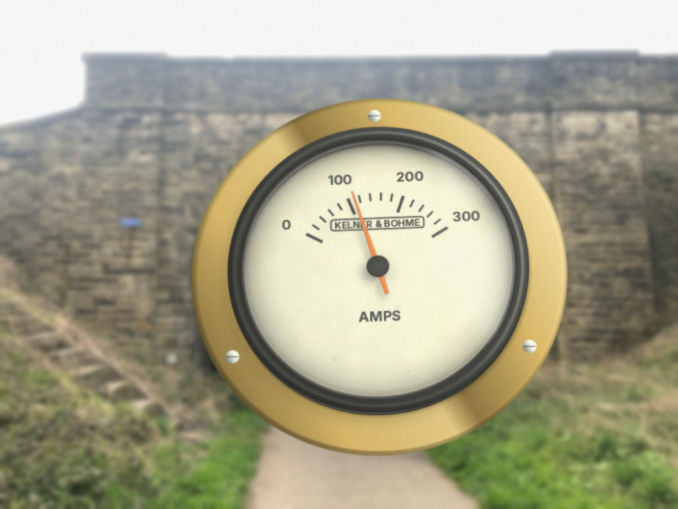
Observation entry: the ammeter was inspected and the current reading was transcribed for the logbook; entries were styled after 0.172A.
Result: 110A
